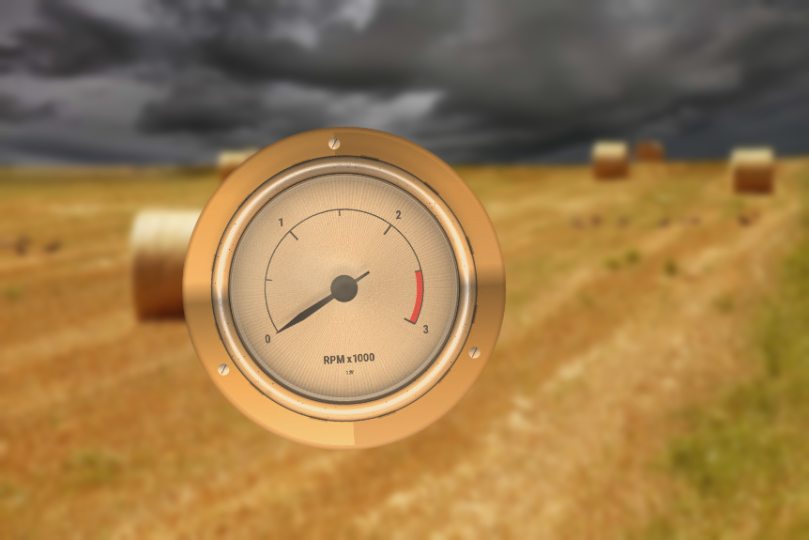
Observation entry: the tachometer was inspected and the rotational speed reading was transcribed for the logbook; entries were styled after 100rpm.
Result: 0rpm
